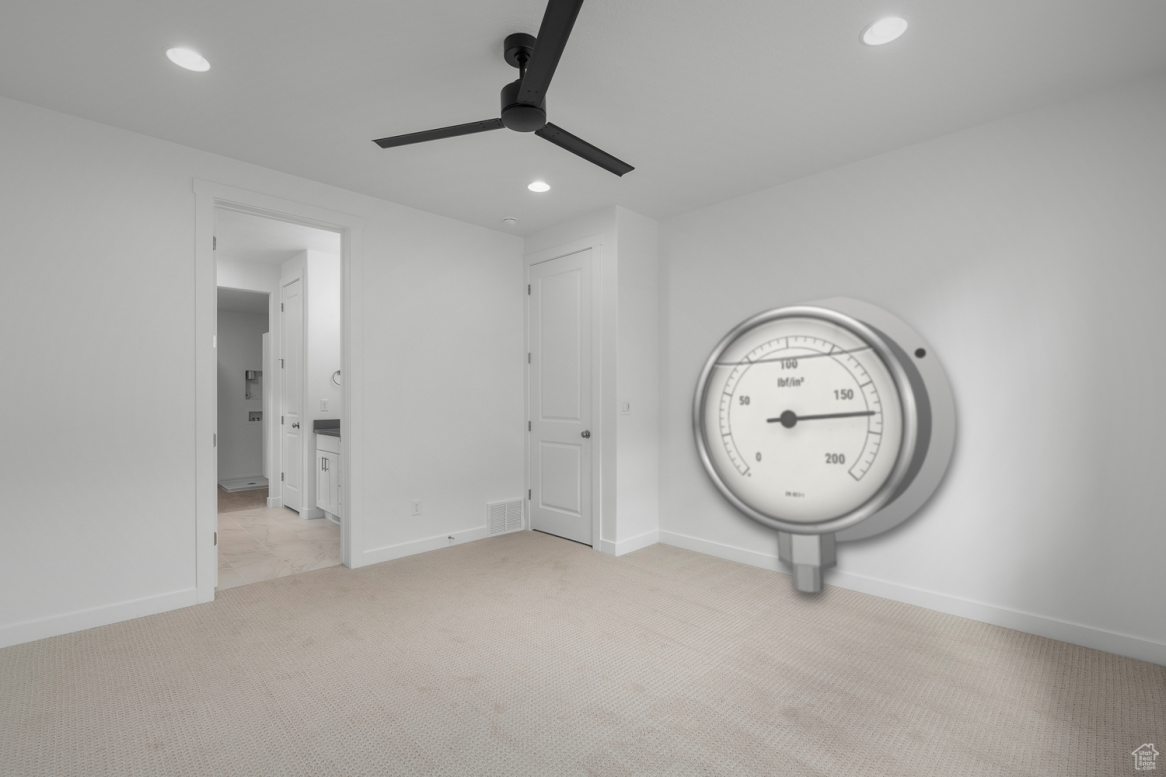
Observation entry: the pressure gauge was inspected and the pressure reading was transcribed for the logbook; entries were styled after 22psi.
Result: 165psi
